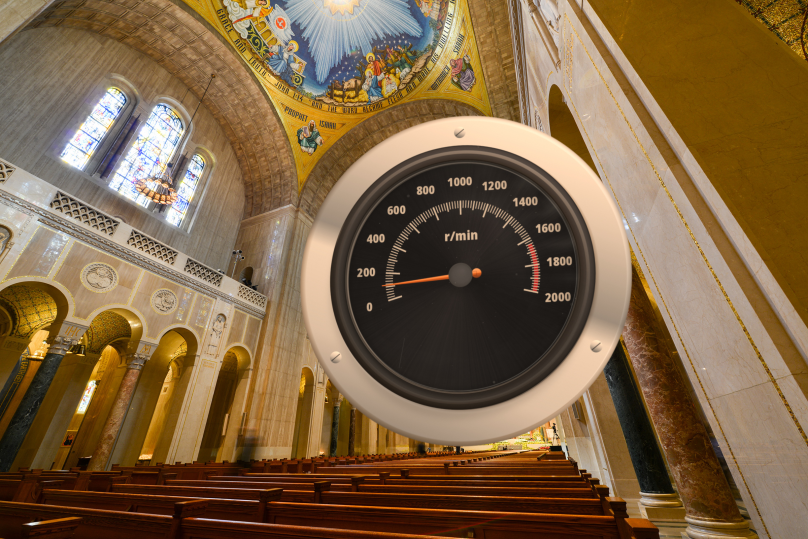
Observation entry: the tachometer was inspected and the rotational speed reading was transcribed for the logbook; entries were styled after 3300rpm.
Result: 100rpm
